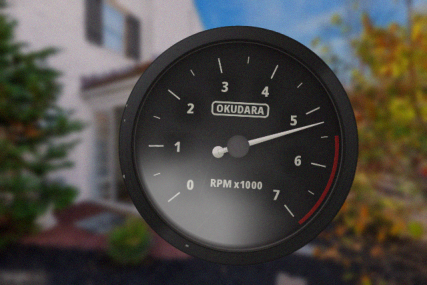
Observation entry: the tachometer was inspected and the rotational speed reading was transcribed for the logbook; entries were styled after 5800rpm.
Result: 5250rpm
